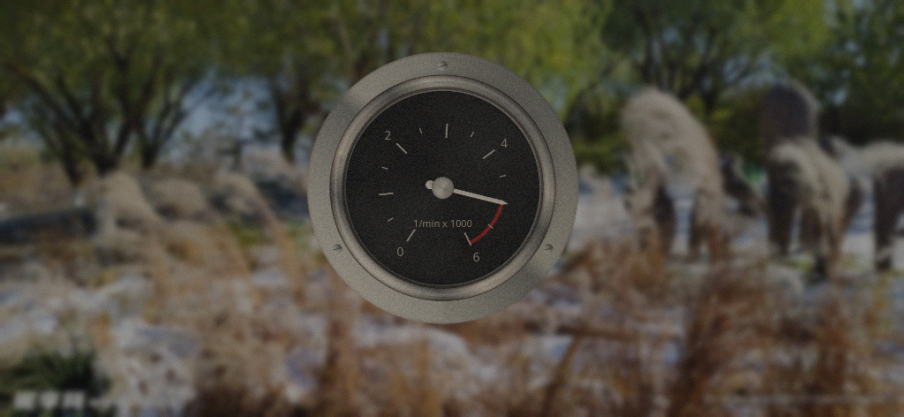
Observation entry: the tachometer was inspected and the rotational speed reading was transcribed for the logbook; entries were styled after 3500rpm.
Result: 5000rpm
